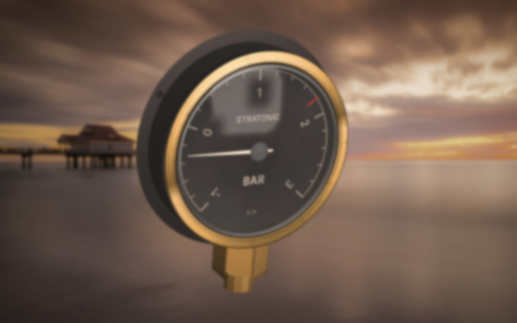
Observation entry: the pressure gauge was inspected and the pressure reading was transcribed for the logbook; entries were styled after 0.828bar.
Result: -0.3bar
